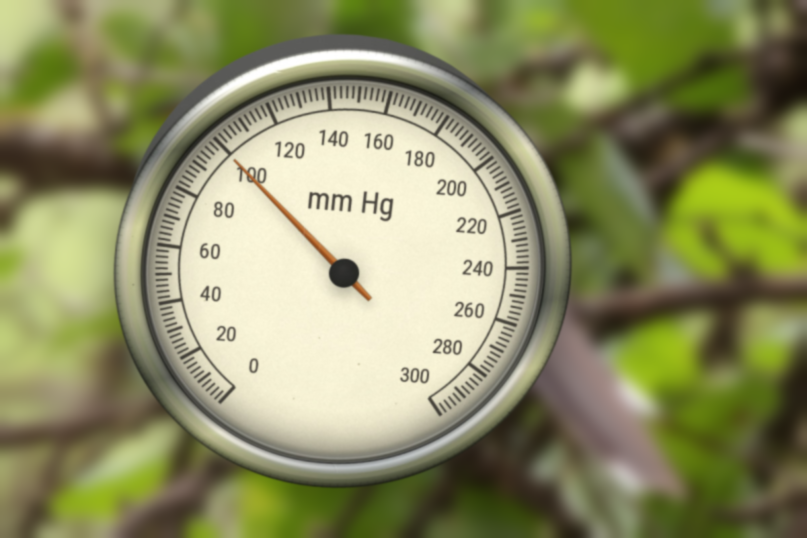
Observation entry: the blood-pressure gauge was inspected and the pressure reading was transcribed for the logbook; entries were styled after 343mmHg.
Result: 100mmHg
